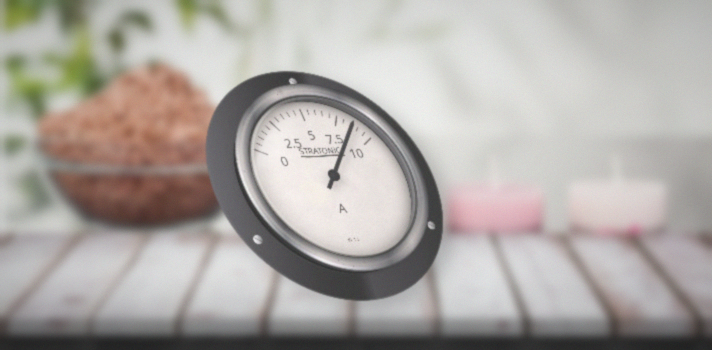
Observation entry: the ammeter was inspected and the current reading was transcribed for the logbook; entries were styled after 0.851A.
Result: 8.5A
